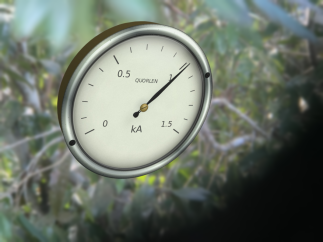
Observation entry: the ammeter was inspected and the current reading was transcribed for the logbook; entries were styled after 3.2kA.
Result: 1kA
